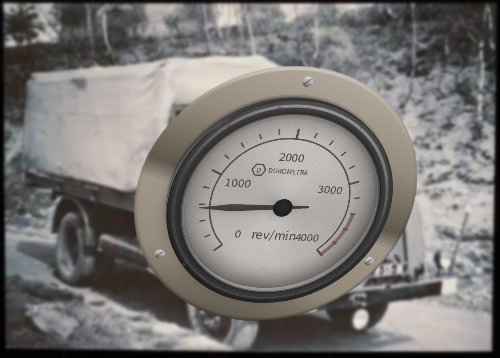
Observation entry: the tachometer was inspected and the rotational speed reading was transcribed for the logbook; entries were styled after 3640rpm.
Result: 600rpm
